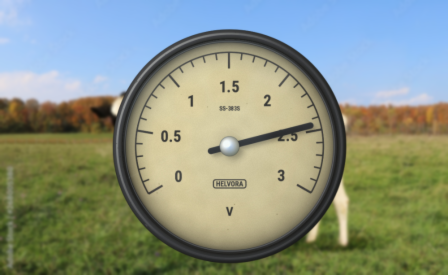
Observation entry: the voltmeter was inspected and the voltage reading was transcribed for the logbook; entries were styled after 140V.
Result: 2.45V
